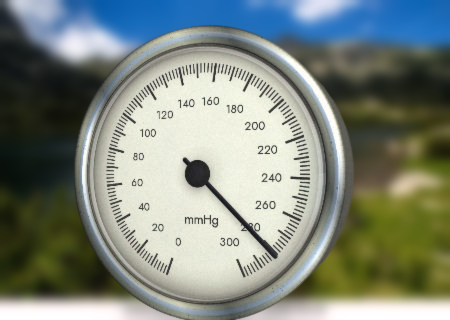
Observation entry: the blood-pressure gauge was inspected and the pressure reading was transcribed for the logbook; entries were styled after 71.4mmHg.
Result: 280mmHg
